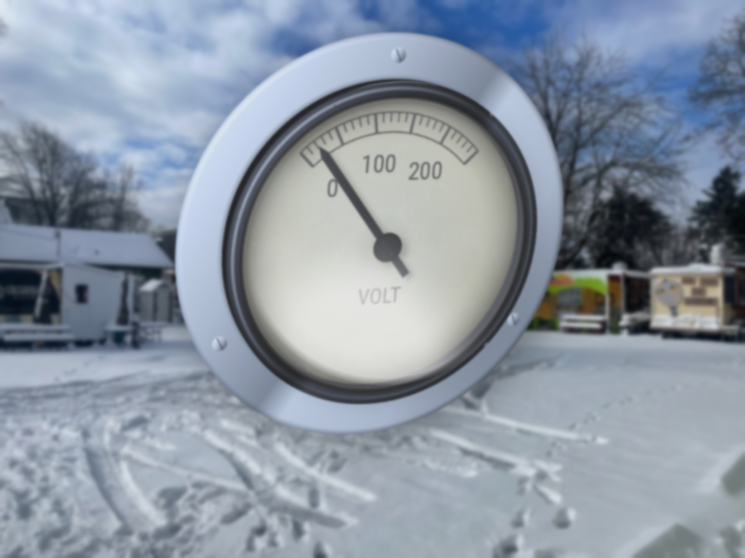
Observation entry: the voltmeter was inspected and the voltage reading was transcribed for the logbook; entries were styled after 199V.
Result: 20V
